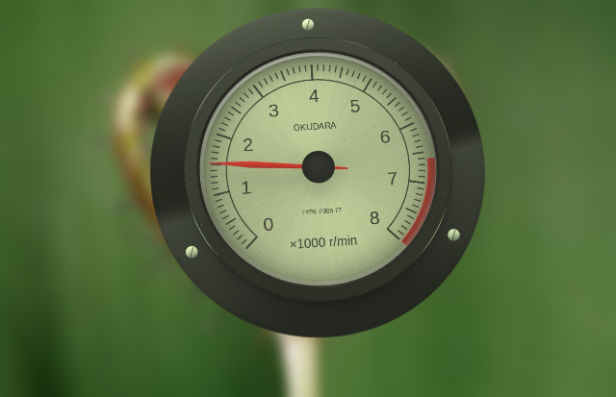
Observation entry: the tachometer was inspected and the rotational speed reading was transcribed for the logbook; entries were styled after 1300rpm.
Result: 1500rpm
